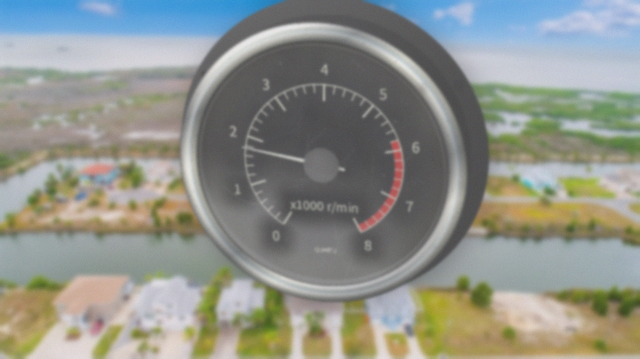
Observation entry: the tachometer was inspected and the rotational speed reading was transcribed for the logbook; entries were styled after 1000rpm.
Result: 1800rpm
